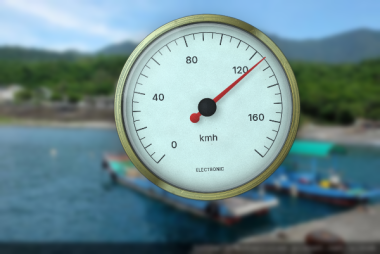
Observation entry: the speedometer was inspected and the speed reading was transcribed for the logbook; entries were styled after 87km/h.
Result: 125km/h
